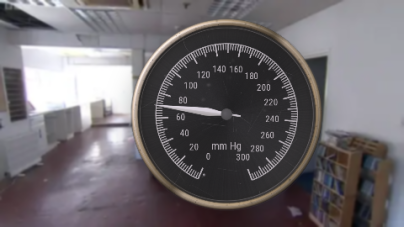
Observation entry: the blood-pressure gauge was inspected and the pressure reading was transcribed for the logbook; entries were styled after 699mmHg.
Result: 70mmHg
